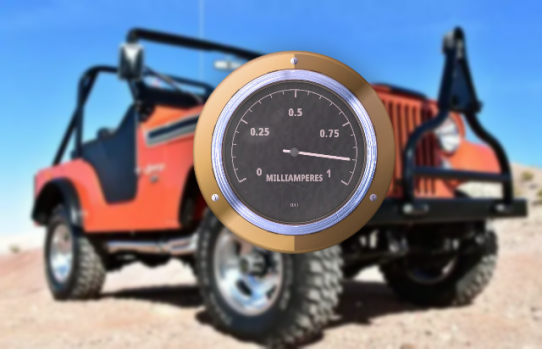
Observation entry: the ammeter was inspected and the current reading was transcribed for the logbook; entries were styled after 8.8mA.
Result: 0.9mA
